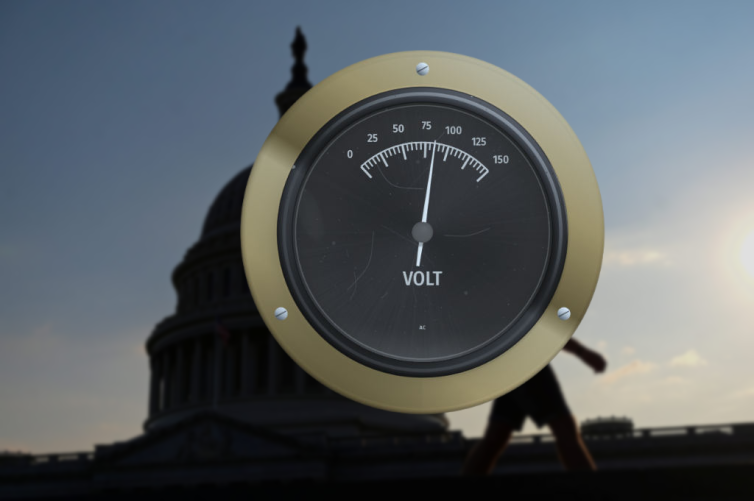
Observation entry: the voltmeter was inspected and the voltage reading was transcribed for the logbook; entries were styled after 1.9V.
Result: 85V
